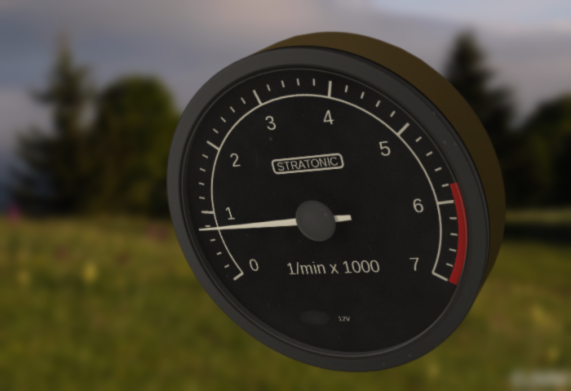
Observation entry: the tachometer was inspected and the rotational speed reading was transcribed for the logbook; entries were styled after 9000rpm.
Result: 800rpm
